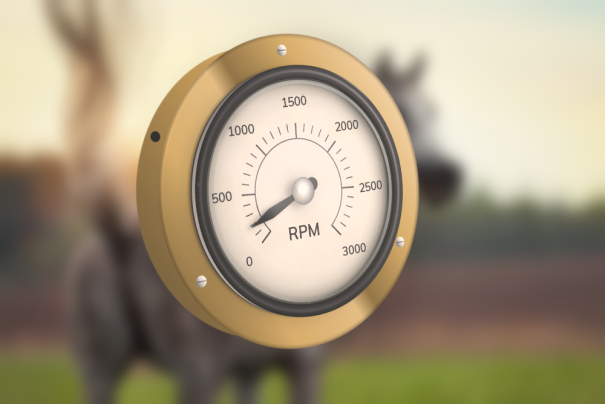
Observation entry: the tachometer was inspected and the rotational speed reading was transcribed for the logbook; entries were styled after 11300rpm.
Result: 200rpm
